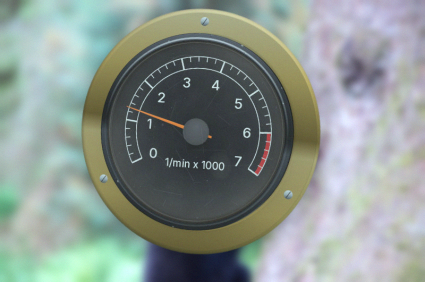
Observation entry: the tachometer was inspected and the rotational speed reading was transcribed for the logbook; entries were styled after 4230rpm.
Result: 1300rpm
